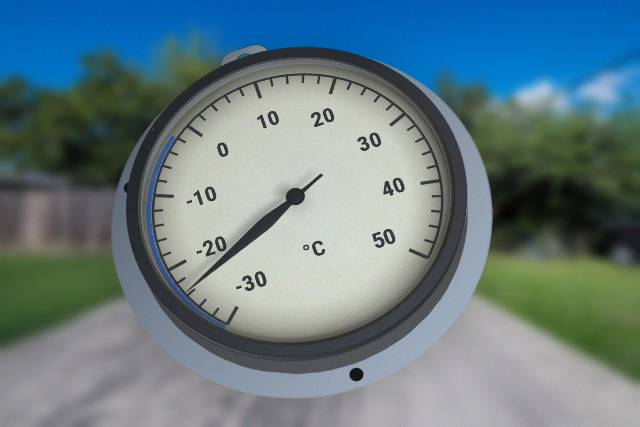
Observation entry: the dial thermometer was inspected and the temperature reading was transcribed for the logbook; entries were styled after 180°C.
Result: -24°C
